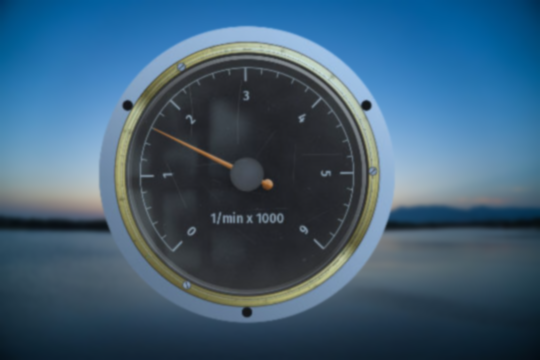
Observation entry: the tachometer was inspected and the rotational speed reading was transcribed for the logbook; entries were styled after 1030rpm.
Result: 1600rpm
